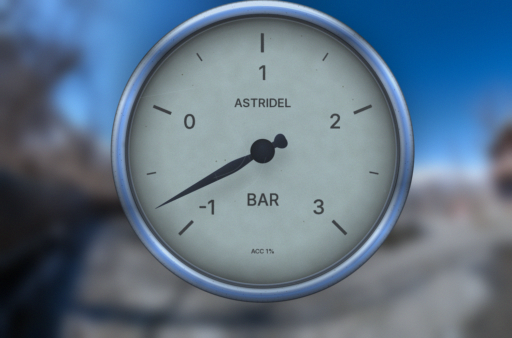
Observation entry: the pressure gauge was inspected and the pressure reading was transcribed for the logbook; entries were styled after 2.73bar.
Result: -0.75bar
